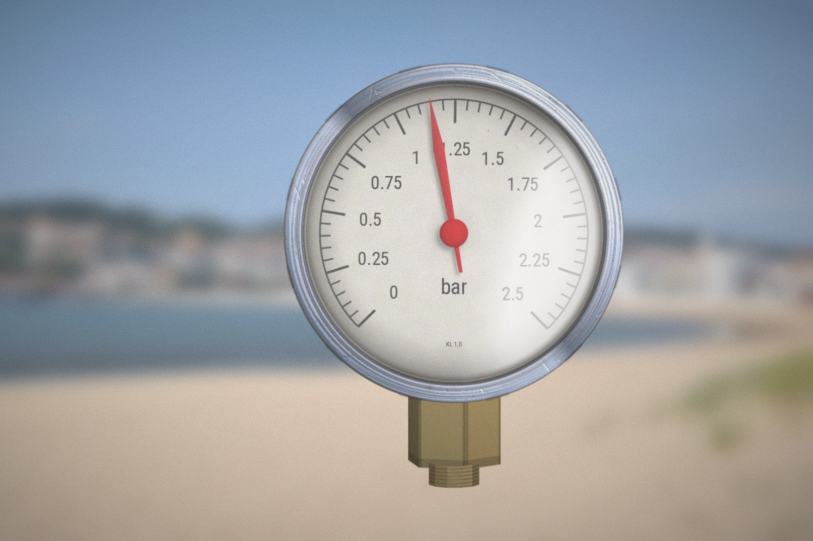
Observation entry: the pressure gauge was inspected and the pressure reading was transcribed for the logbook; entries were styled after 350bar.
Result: 1.15bar
